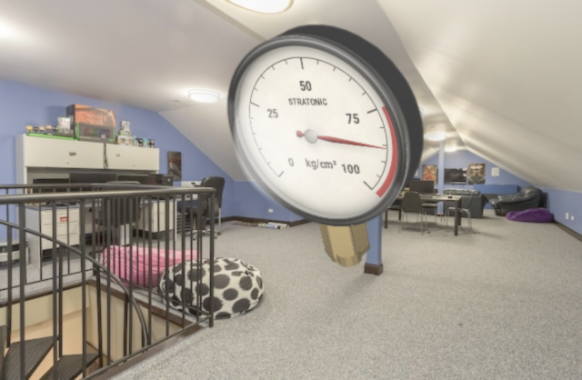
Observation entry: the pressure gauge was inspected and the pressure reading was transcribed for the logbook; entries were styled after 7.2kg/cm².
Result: 85kg/cm²
